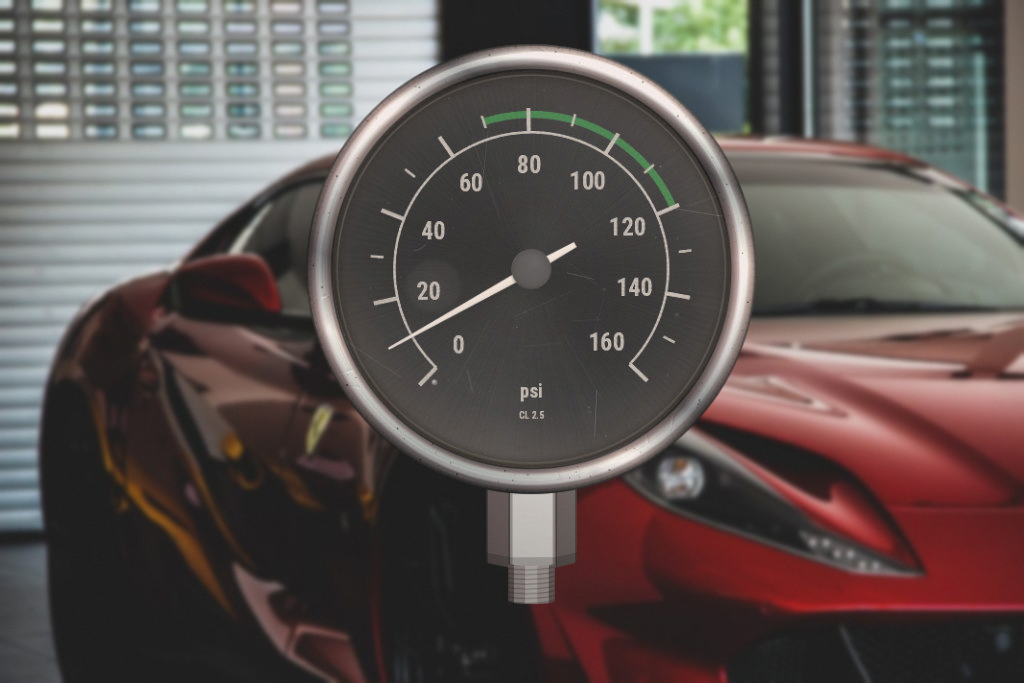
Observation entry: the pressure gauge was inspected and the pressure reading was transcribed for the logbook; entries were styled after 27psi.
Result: 10psi
